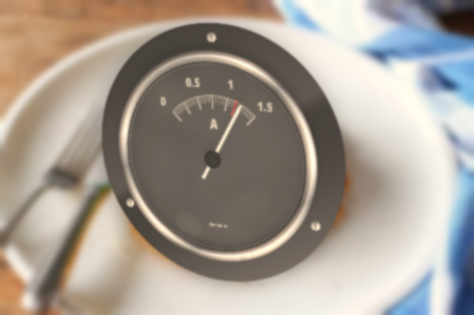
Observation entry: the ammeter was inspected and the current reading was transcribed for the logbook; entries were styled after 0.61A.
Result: 1.25A
